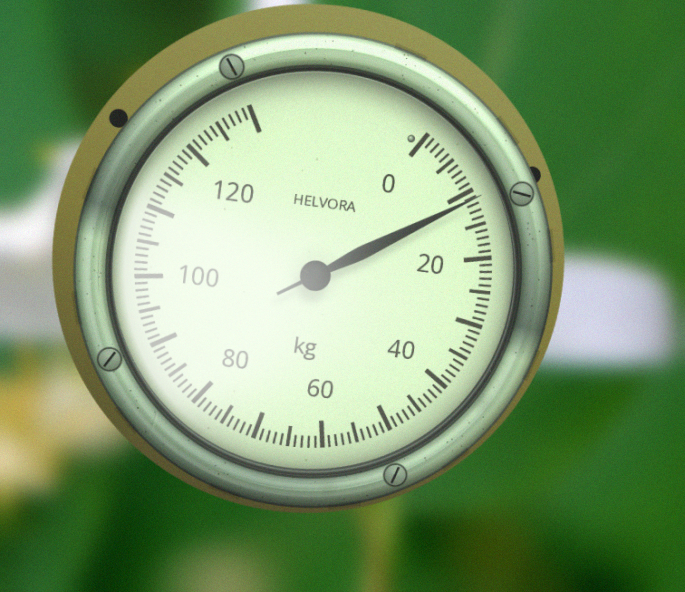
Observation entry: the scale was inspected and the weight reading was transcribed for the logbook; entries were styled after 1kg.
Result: 11kg
